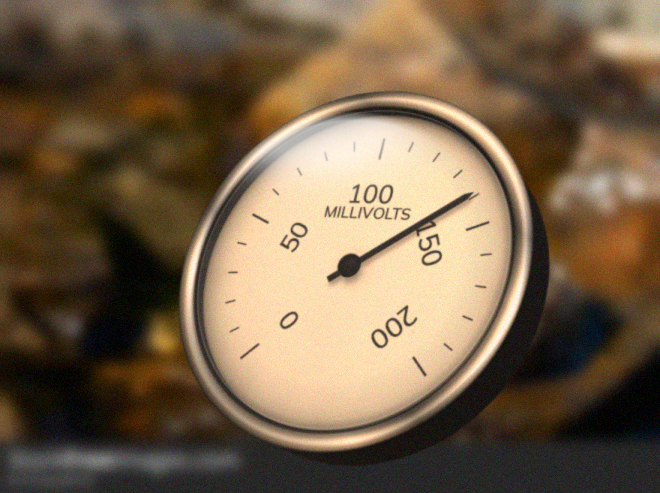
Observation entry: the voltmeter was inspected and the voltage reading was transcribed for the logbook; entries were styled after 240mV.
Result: 140mV
